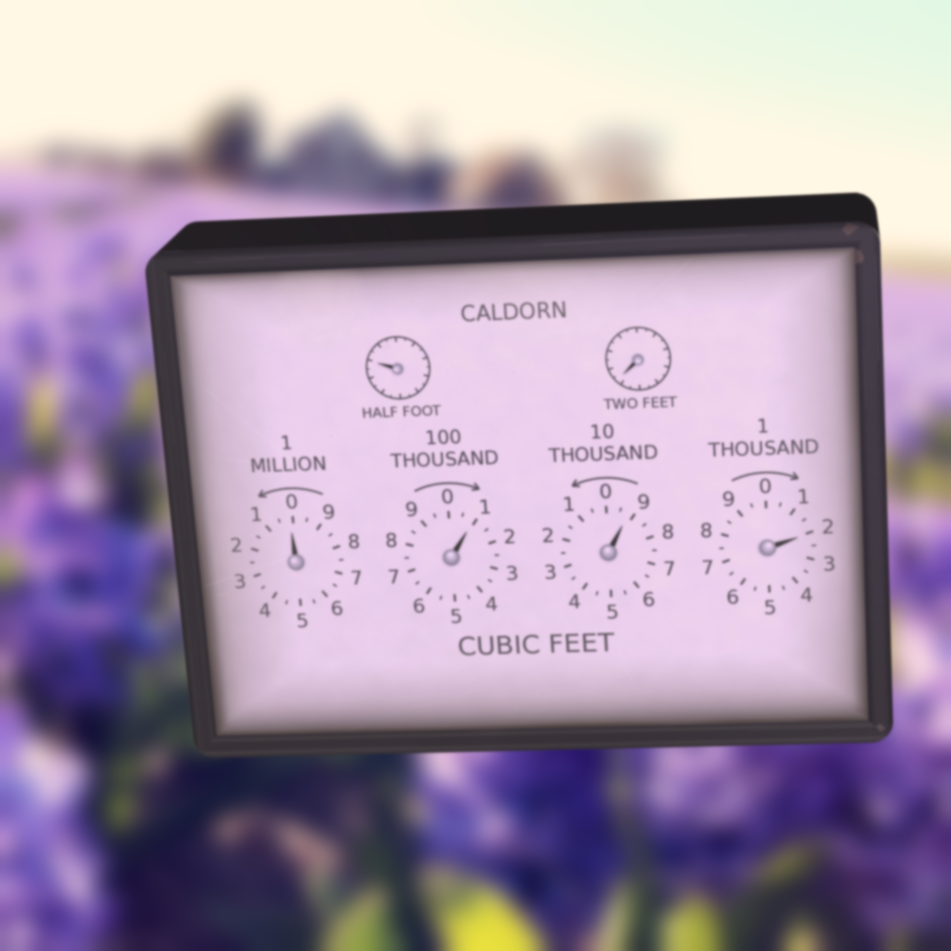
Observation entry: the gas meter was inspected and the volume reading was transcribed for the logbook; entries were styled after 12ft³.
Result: 9200ft³
